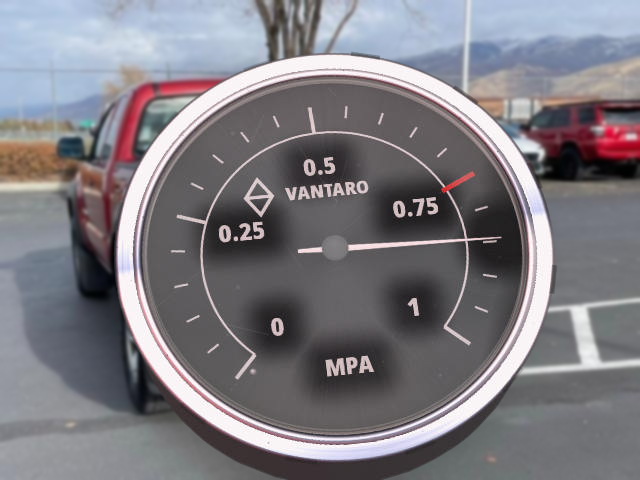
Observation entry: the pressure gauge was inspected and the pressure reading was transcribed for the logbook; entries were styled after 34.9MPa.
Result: 0.85MPa
